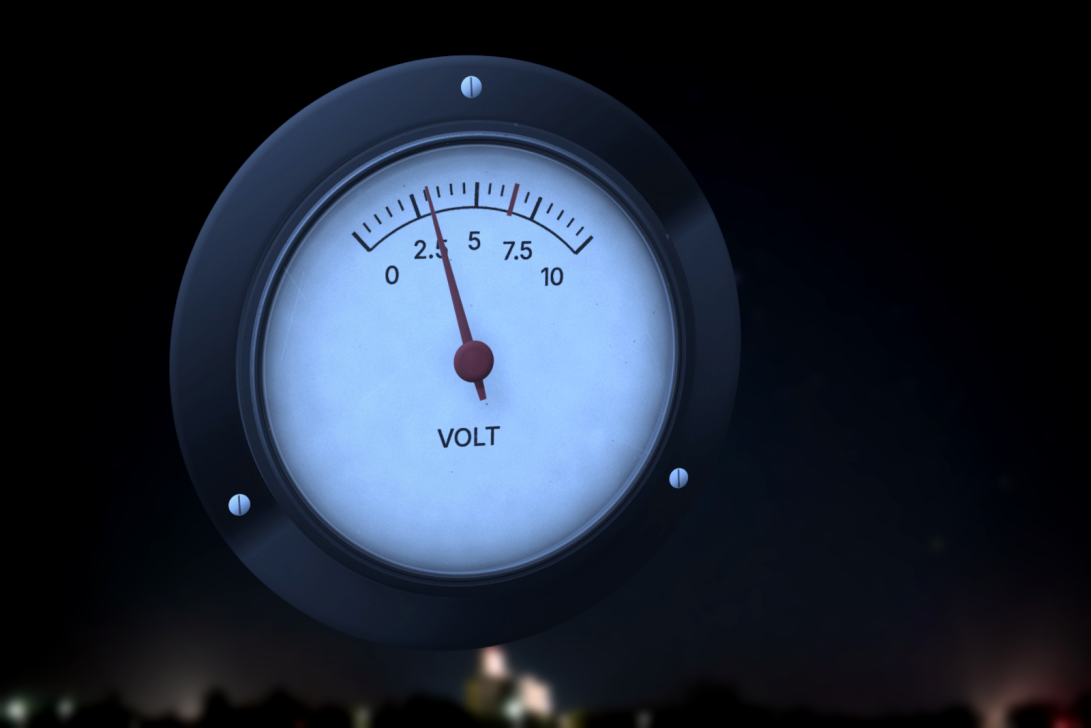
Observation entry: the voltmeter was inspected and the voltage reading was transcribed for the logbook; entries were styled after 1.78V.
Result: 3V
